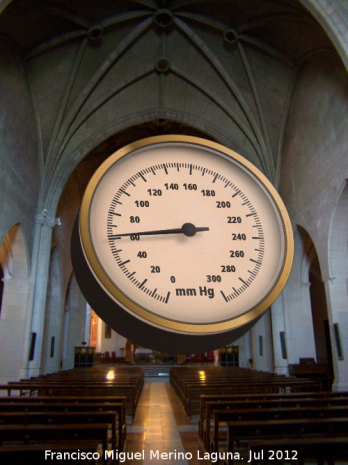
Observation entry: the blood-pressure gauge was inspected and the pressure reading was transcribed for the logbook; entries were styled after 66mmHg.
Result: 60mmHg
